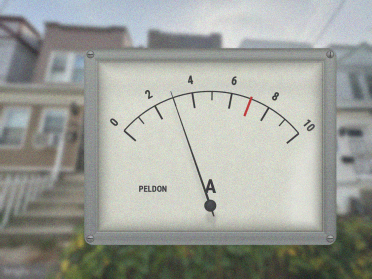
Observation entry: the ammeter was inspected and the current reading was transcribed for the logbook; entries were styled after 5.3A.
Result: 3A
